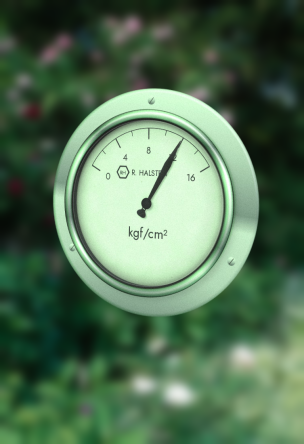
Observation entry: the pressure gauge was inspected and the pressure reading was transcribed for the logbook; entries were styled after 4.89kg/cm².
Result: 12kg/cm²
